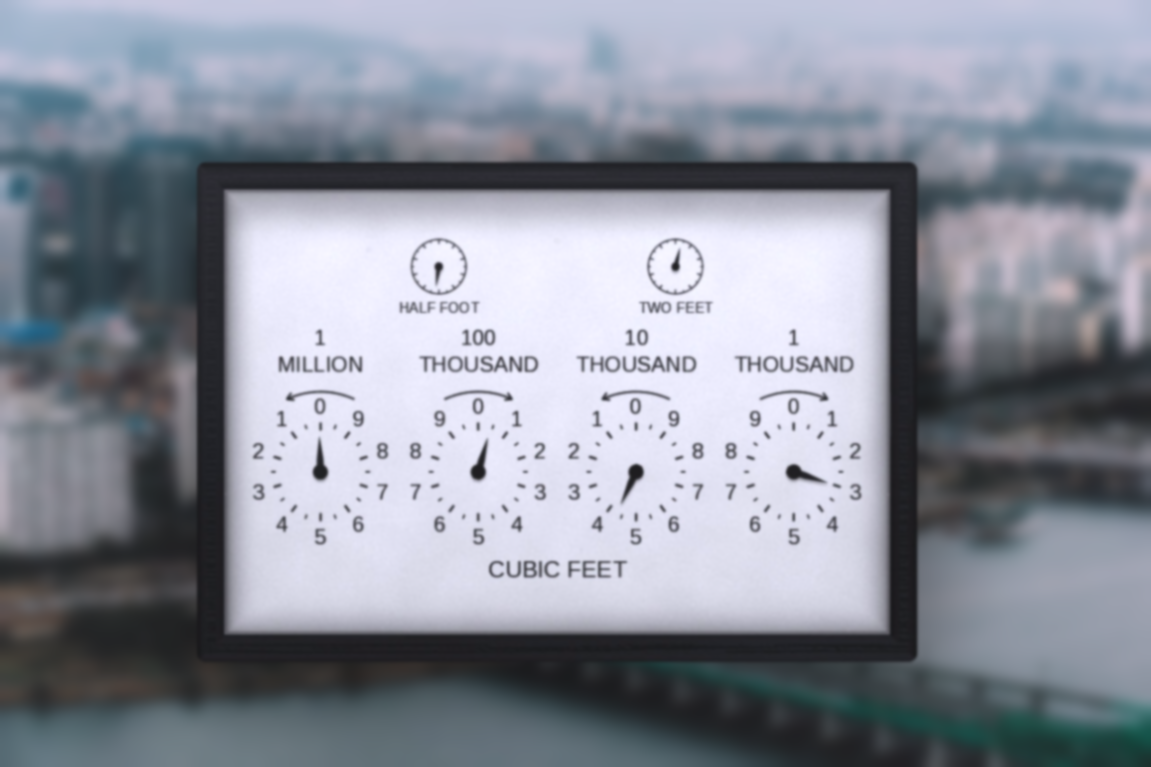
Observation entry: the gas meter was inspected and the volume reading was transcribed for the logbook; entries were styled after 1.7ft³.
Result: 4300ft³
